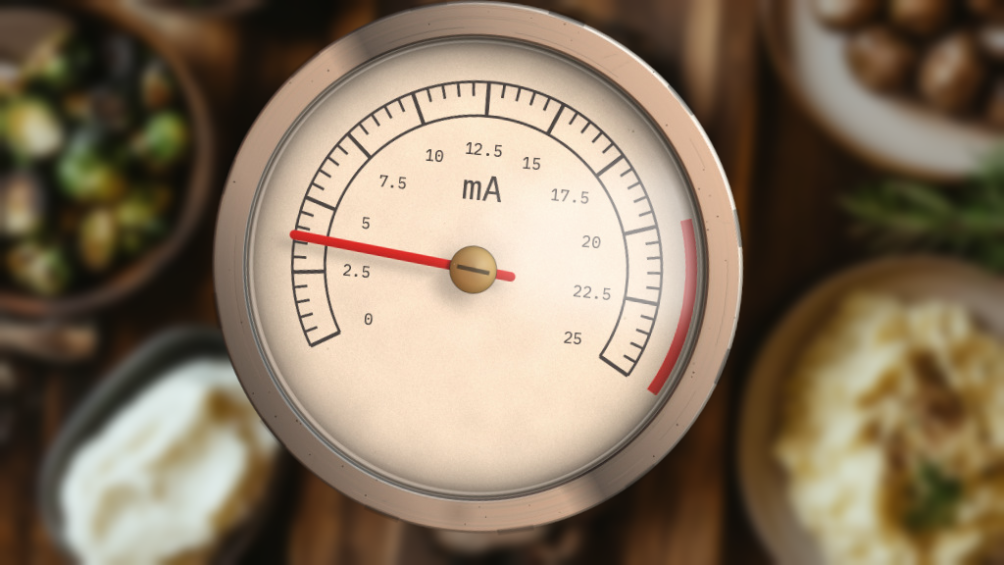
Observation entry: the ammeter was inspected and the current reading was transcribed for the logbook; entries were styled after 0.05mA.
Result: 3.75mA
